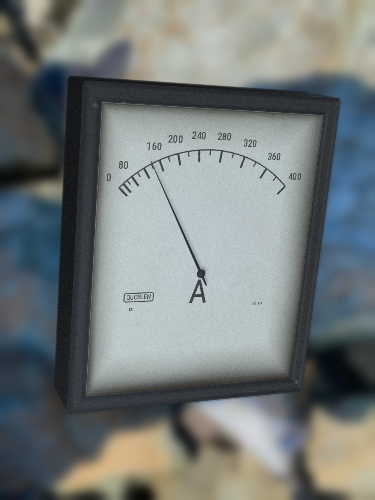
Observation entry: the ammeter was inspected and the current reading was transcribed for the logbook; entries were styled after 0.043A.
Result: 140A
